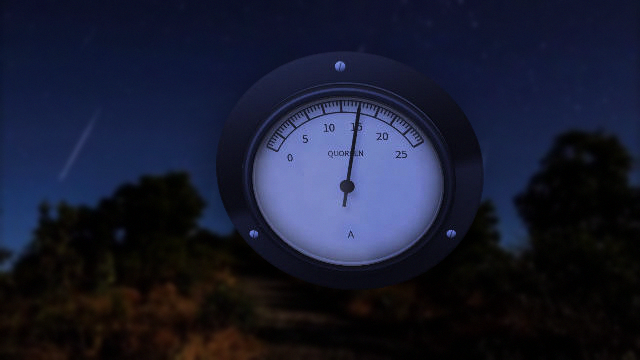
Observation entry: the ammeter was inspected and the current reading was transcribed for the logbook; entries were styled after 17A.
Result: 15A
